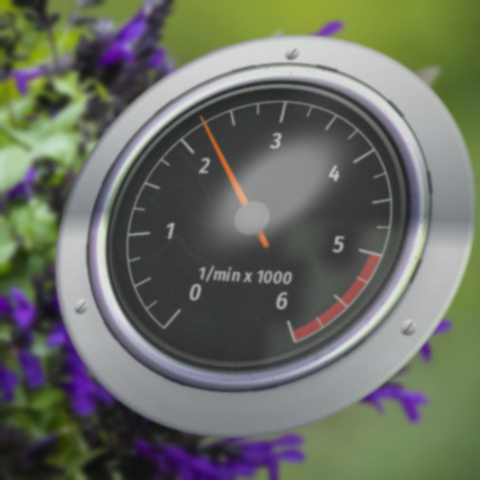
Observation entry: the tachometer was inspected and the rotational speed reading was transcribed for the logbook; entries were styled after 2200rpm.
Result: 2250rpm
